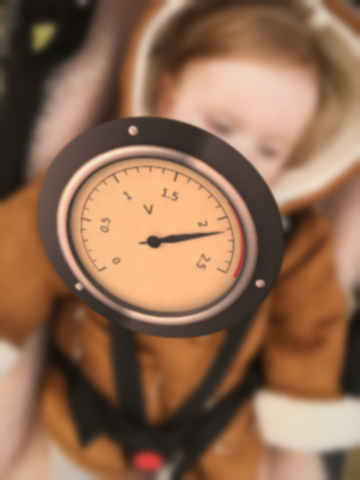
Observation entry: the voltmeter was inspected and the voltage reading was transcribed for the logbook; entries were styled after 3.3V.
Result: 2.1V
